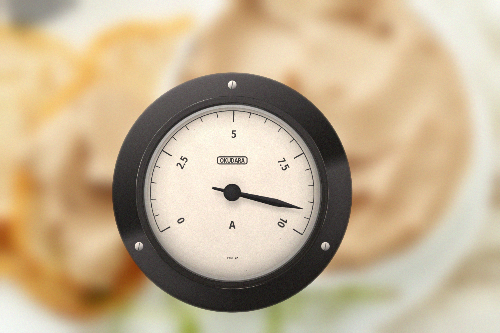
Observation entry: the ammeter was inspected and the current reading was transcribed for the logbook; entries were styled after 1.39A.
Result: 9.25A
